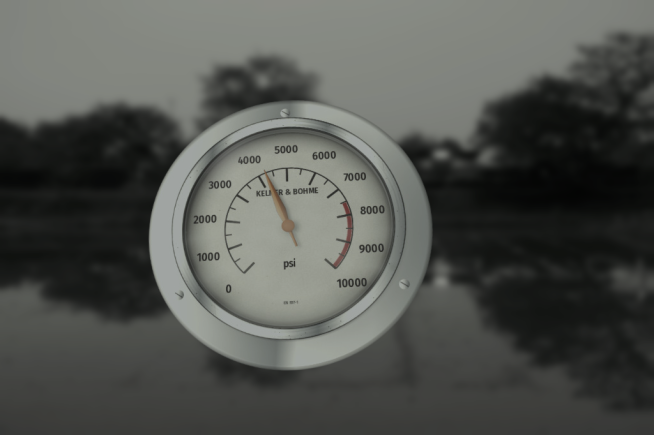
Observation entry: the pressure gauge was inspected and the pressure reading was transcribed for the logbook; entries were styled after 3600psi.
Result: 4250psi
